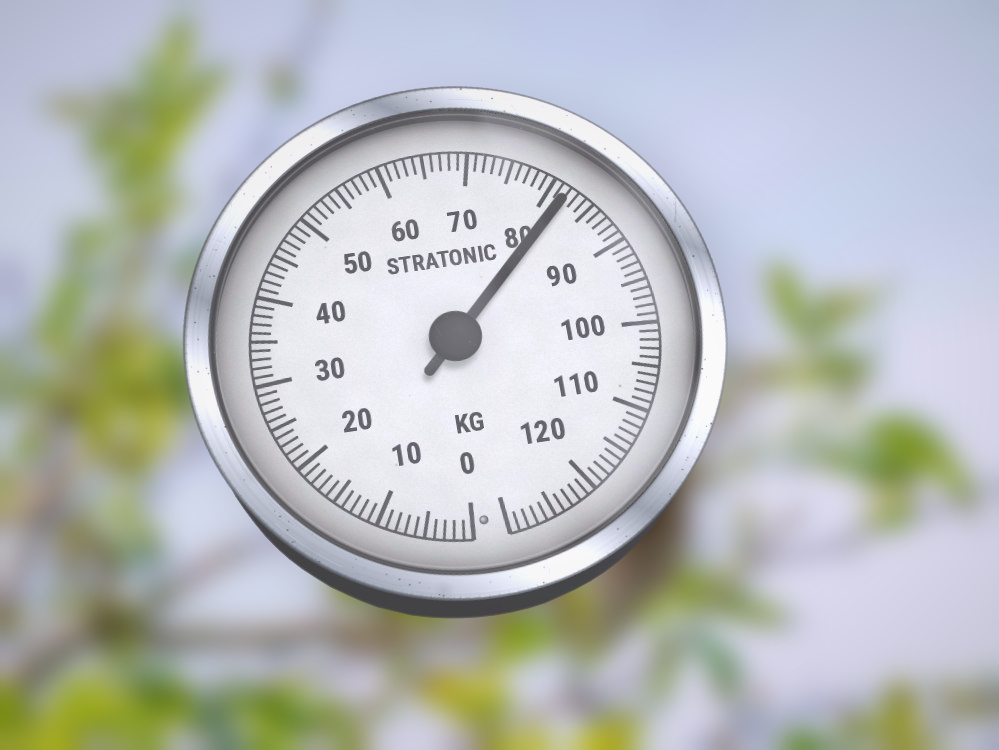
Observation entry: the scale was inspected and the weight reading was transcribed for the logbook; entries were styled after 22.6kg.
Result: 82kg
